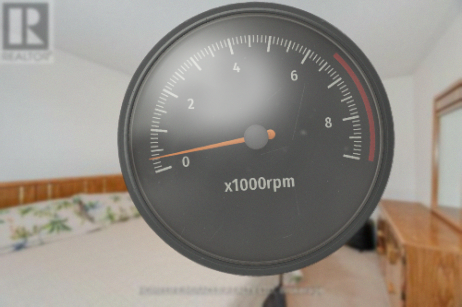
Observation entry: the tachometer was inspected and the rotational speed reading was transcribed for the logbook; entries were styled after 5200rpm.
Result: 300rpm
